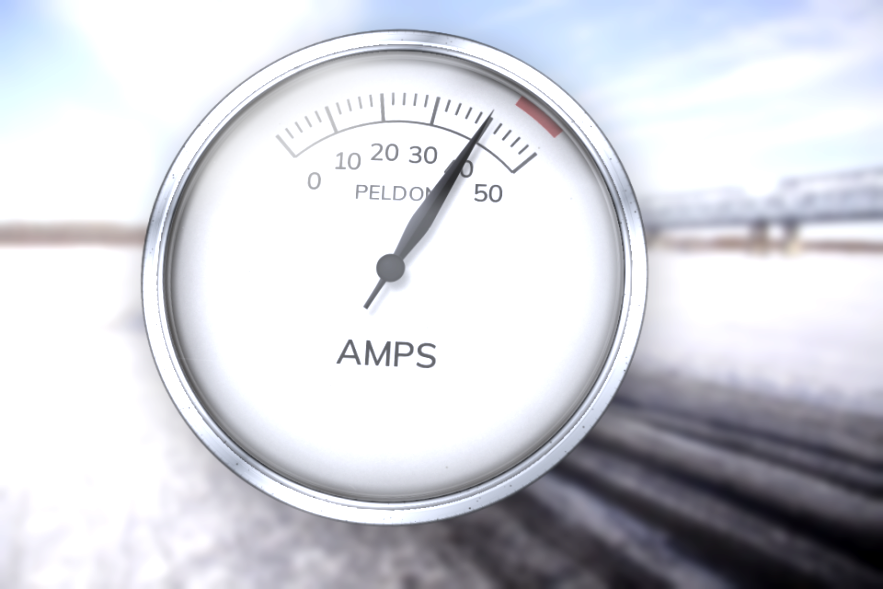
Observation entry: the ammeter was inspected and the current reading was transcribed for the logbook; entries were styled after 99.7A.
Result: 40A
